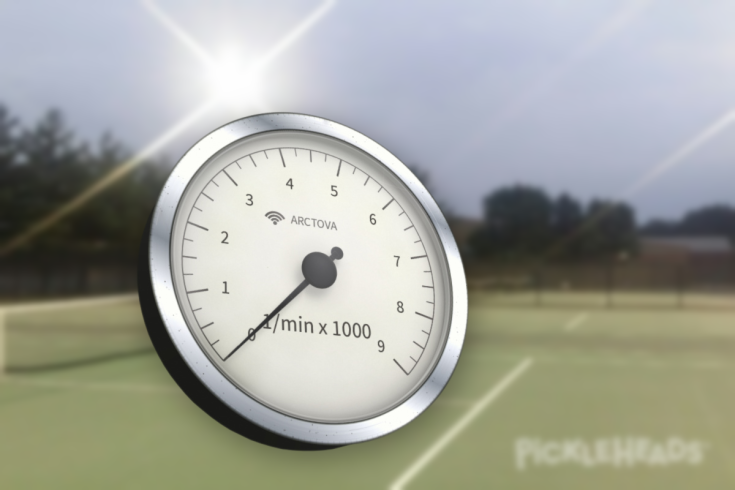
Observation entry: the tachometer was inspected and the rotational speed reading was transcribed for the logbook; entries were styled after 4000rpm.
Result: 0rpm
